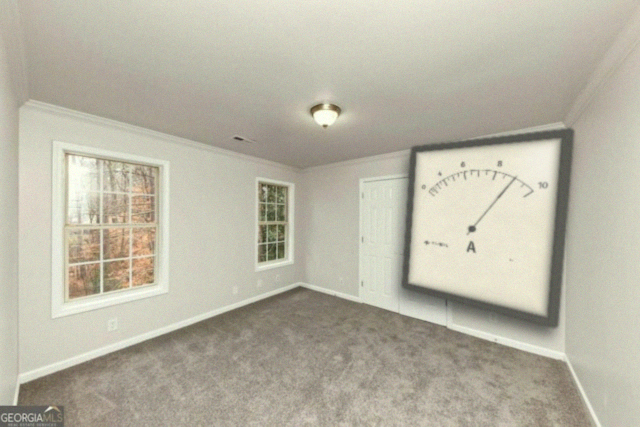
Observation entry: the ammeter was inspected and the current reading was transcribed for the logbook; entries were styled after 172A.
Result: 9A
